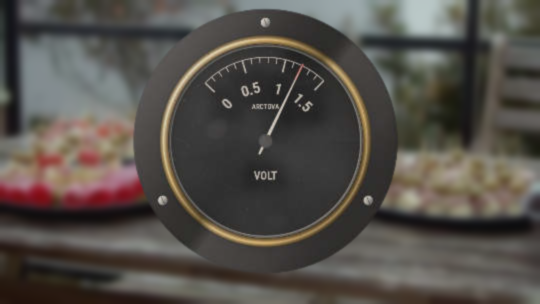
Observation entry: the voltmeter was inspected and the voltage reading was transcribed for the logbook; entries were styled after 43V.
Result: 1.2V
